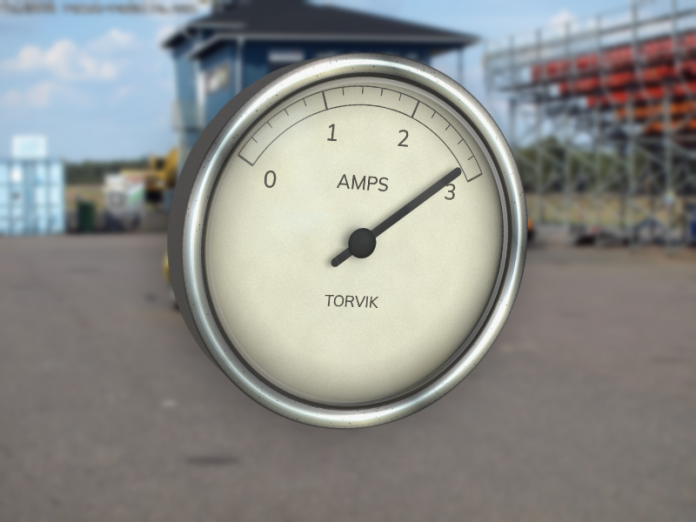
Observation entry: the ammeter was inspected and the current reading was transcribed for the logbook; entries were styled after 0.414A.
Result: 2.8A
